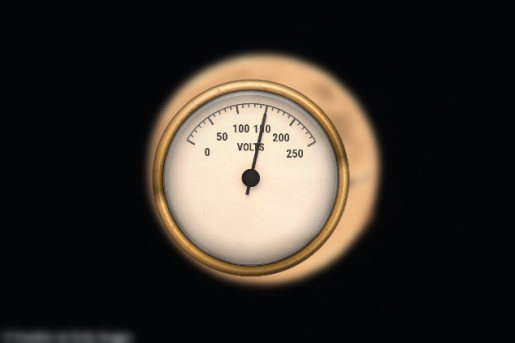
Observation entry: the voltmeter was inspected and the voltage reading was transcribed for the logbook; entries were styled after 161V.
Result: 150V
